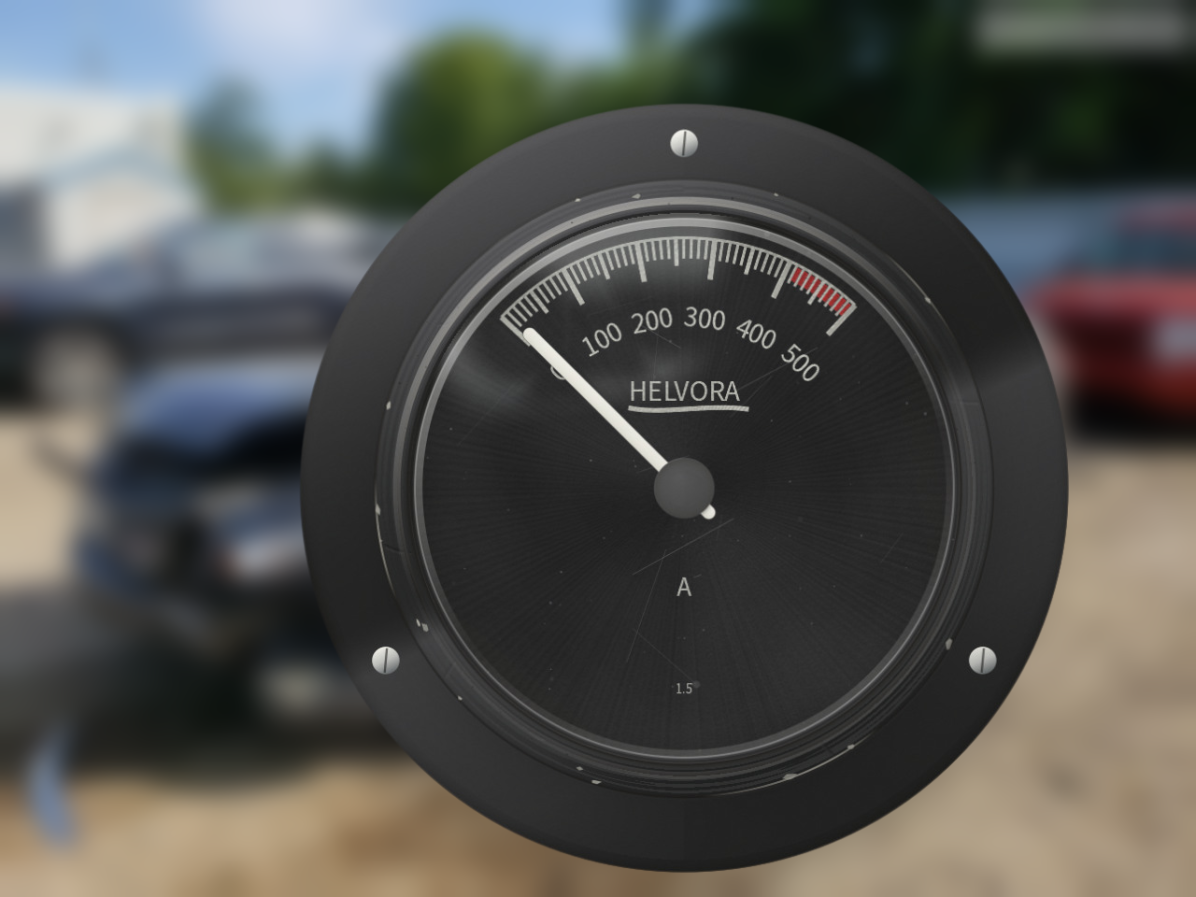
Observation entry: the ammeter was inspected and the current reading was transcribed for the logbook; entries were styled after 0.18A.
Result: 10A
